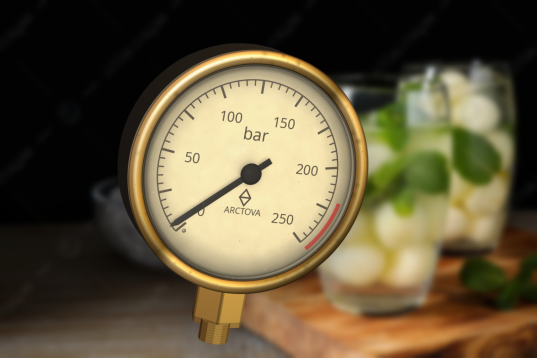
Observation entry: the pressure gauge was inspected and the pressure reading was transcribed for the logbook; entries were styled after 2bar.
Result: 5bar
